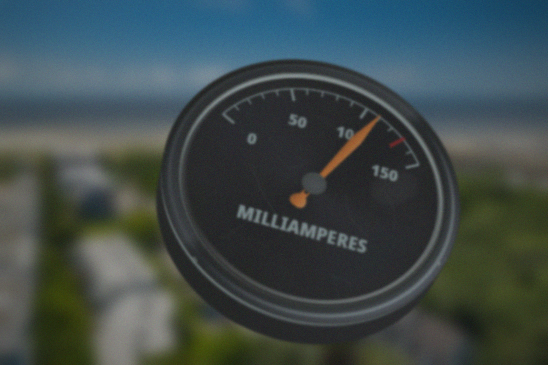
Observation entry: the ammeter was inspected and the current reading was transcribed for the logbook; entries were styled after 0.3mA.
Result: 110mA
